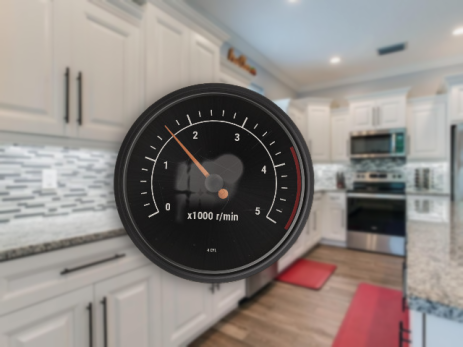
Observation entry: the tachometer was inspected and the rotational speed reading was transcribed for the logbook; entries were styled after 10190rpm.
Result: 1600rpm
